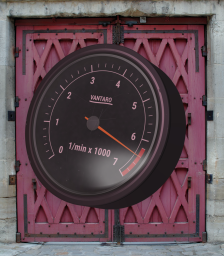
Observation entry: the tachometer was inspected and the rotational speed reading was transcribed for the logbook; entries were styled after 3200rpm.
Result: 6400rpm
